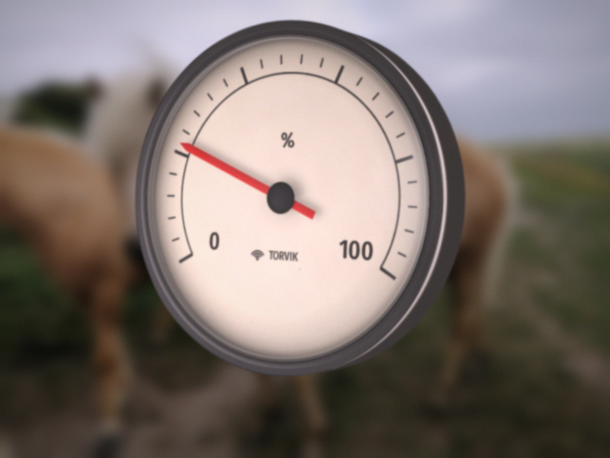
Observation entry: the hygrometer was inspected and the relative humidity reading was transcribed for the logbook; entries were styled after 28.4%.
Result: 22%
